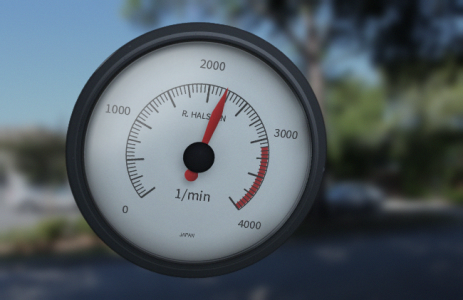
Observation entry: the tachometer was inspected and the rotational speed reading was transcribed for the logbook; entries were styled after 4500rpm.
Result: 2200rpm
